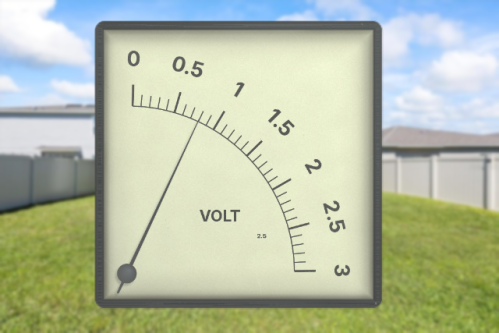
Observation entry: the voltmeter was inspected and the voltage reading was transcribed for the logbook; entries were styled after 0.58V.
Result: 0.8V
